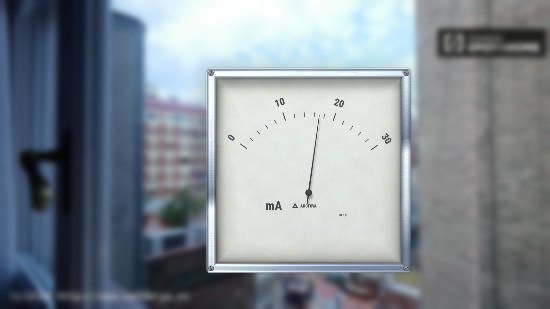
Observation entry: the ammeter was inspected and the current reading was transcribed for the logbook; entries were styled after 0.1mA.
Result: 17mA
